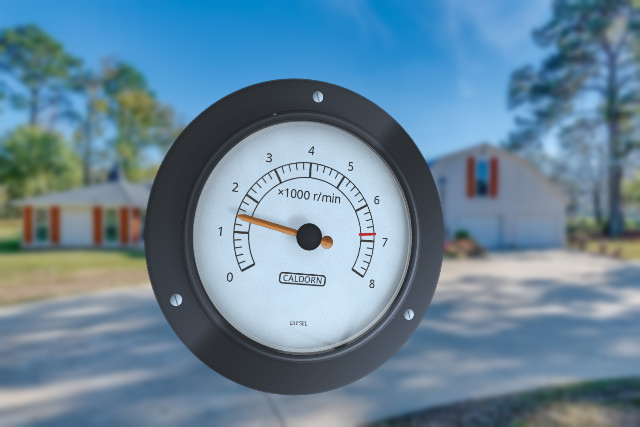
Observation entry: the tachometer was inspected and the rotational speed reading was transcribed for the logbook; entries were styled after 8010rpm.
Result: 1400rpm
